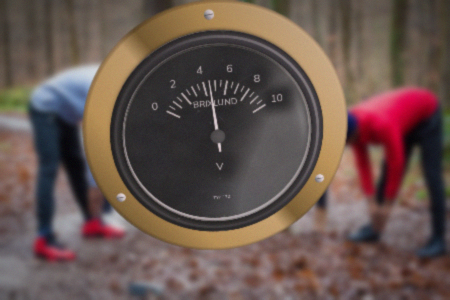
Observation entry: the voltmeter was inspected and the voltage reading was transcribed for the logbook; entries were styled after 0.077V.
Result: 4.5V
